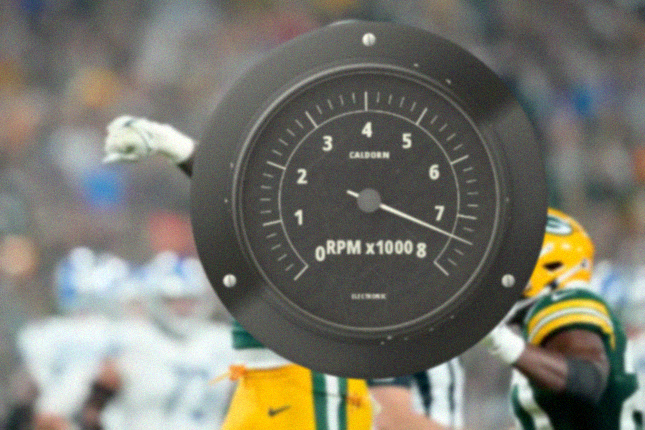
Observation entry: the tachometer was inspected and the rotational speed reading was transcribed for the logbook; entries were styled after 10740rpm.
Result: 7400rpm
